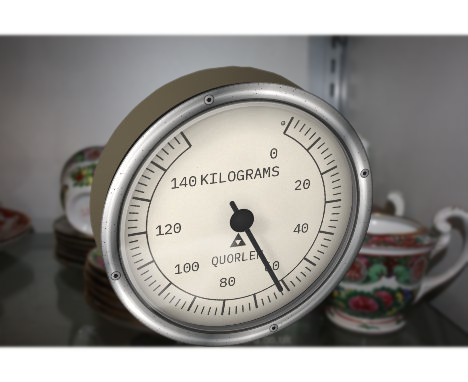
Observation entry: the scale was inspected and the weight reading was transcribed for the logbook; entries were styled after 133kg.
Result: 62kg
